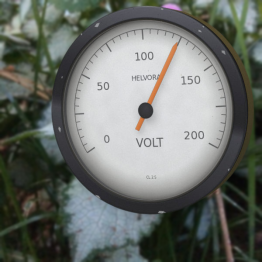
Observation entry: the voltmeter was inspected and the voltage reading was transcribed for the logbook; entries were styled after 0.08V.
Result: 125V
